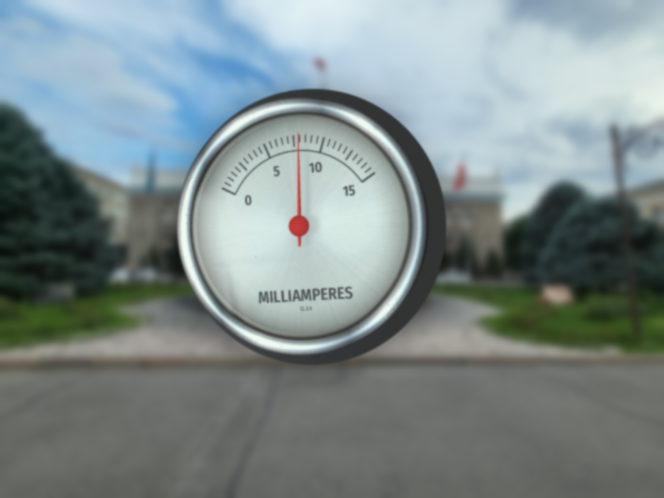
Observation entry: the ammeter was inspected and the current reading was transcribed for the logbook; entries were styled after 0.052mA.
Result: 8mA
